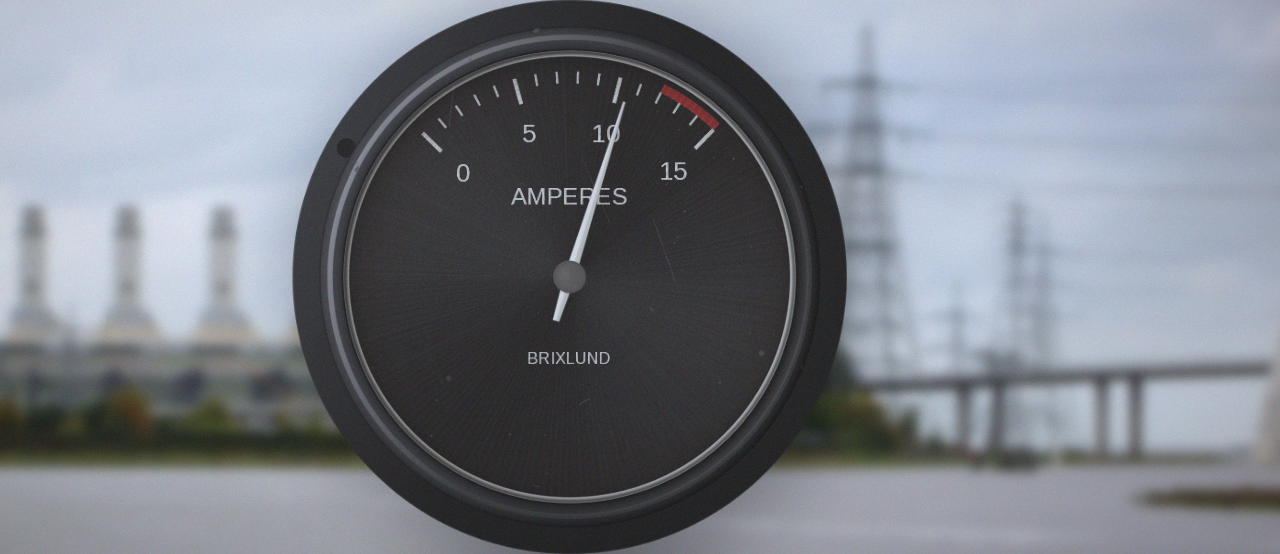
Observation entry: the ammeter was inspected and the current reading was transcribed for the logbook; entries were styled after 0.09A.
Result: 10.5A
